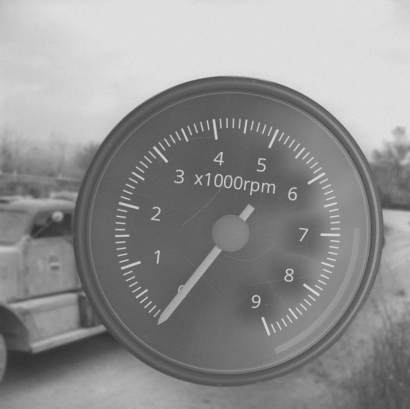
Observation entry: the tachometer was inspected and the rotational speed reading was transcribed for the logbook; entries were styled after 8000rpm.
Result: 0rpm
